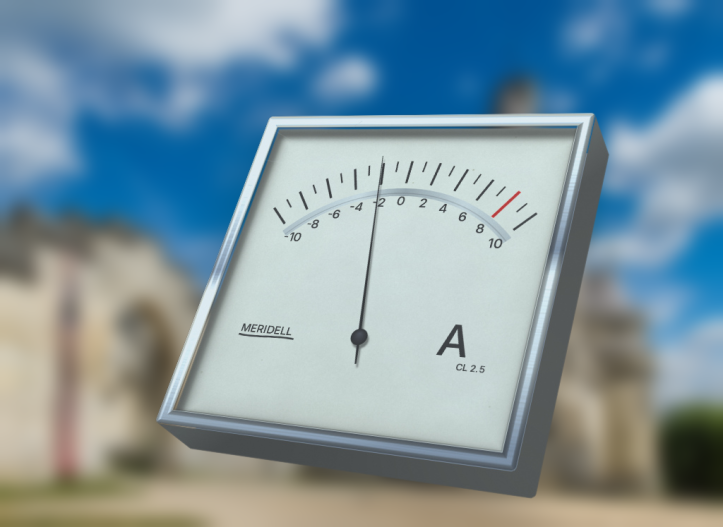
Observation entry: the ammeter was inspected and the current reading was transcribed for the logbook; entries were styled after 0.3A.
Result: -2A
